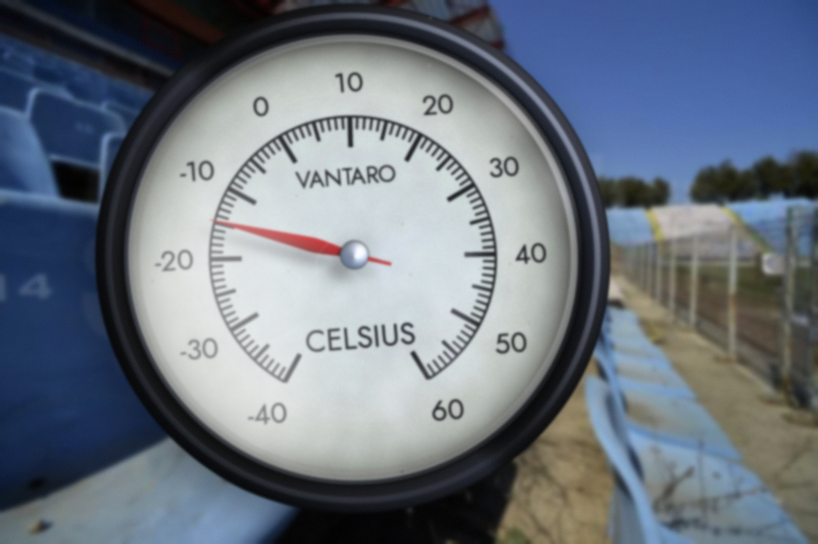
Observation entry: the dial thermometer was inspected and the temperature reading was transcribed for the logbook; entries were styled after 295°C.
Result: -15°C
